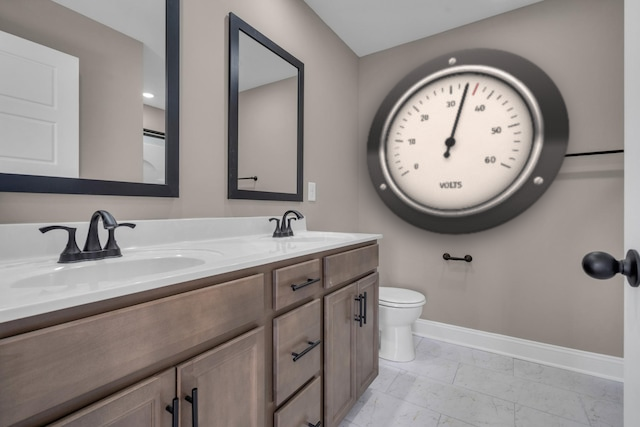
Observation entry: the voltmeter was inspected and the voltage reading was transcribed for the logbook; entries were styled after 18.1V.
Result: 34V
